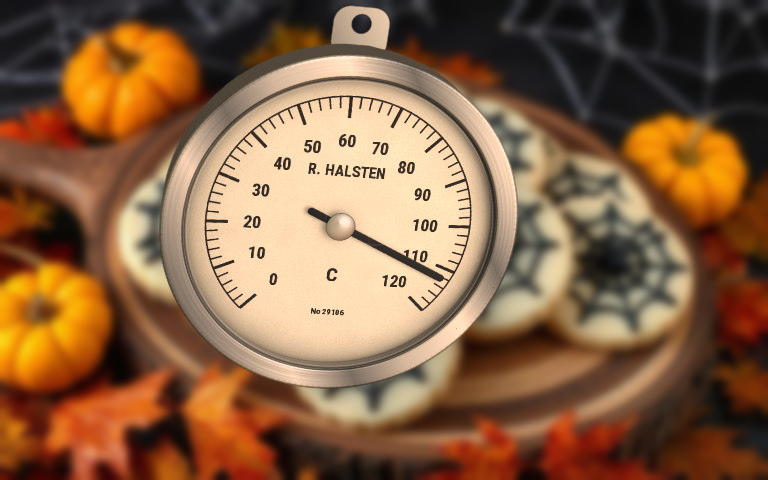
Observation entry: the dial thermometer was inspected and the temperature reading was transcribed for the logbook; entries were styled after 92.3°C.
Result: 112°C
